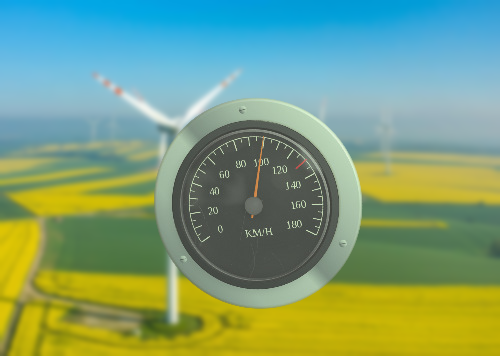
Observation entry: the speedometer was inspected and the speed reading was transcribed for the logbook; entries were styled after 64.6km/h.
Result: 100km/h
